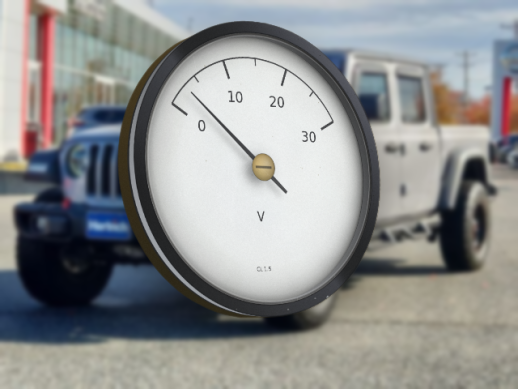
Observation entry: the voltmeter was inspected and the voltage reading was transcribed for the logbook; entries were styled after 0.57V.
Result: 2.5V
